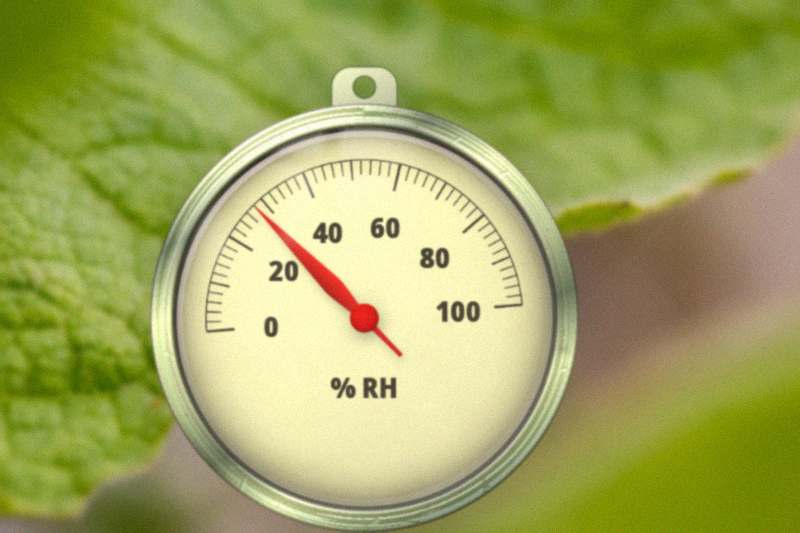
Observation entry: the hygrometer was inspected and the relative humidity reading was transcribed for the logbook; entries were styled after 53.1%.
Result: 28%
